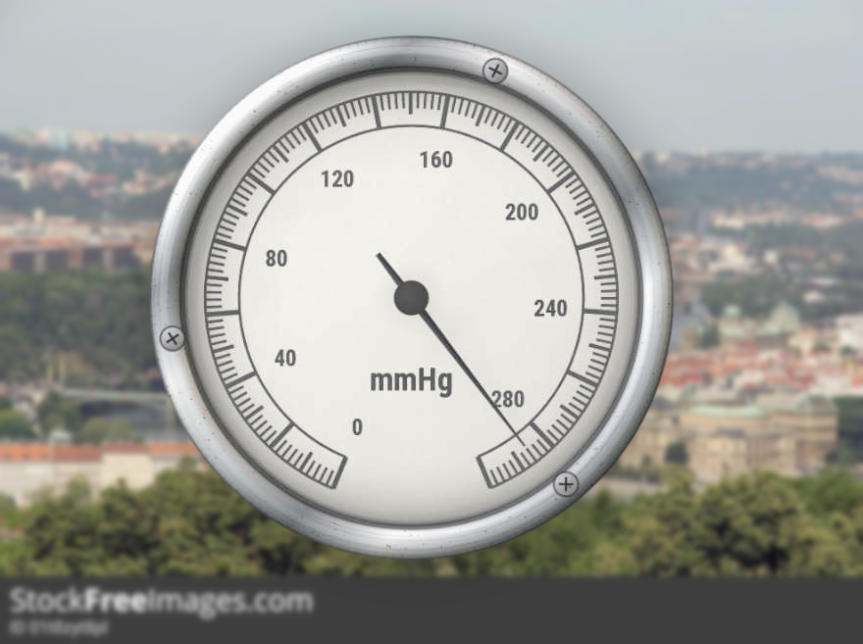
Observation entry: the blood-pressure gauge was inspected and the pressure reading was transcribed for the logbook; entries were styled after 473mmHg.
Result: 286mmHg
